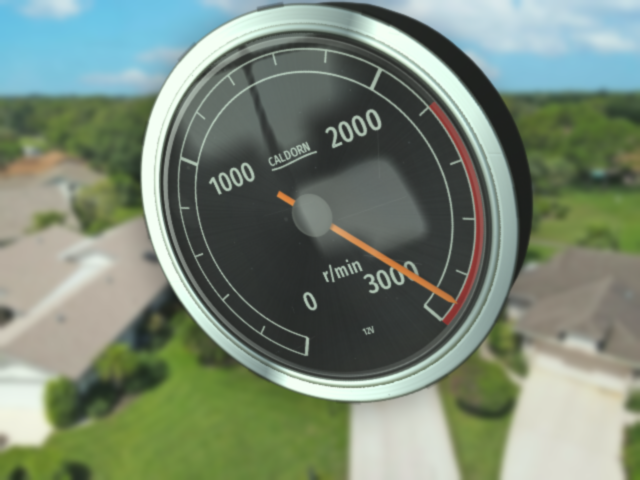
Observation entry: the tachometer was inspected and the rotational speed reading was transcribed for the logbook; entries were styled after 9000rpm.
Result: 2900rpm
